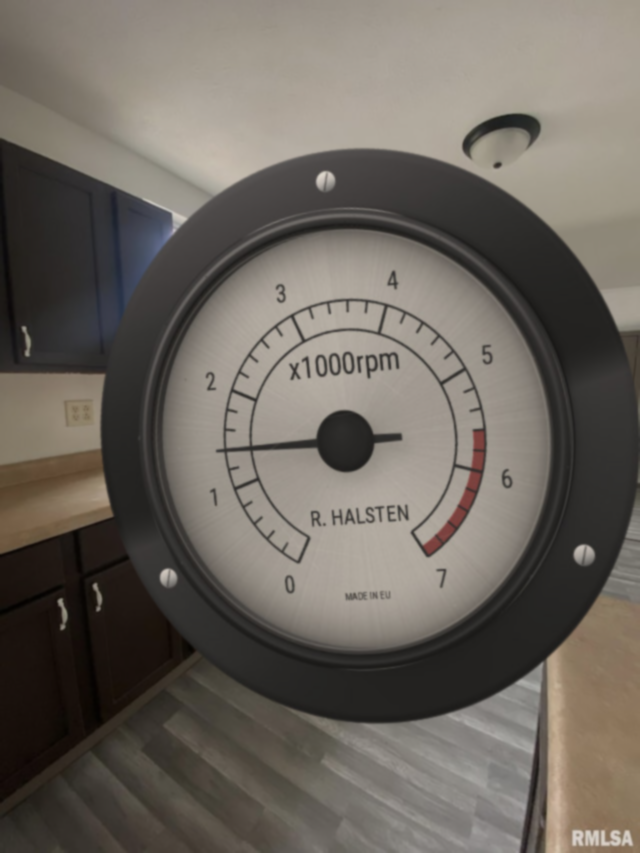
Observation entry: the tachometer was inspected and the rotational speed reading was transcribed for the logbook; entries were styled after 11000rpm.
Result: 1400rpm
